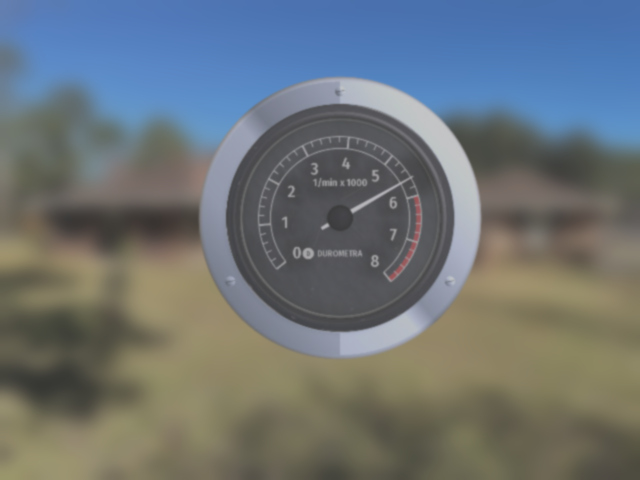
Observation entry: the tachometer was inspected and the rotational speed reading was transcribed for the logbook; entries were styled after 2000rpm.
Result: 5600rpm
